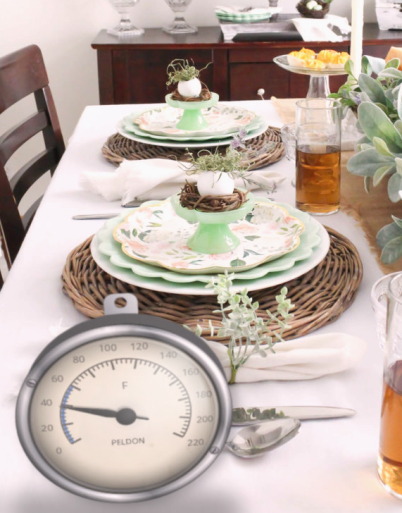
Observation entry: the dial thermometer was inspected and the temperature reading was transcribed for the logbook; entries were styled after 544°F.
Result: 40°F
